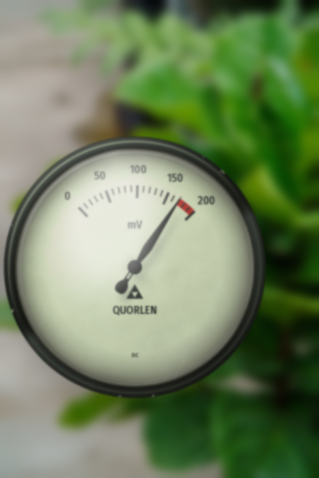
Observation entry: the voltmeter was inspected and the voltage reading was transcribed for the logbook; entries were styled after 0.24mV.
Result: 170mV
